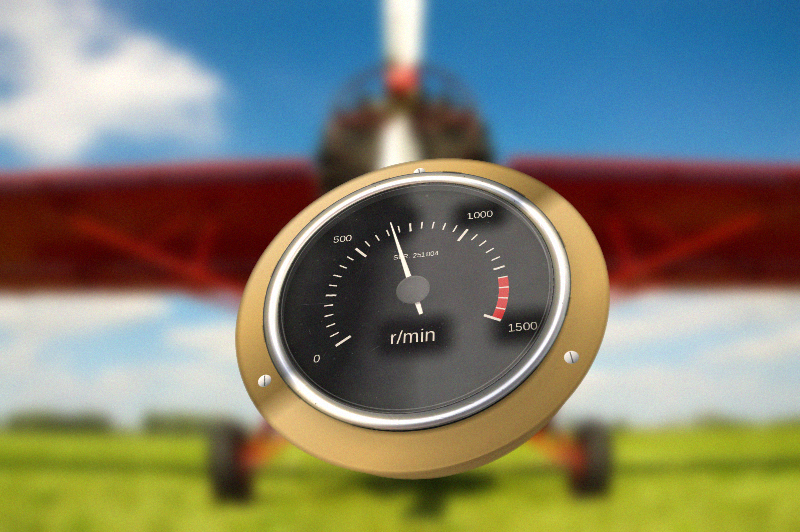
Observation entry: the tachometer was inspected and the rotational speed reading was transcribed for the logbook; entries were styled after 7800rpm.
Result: 675rpm
